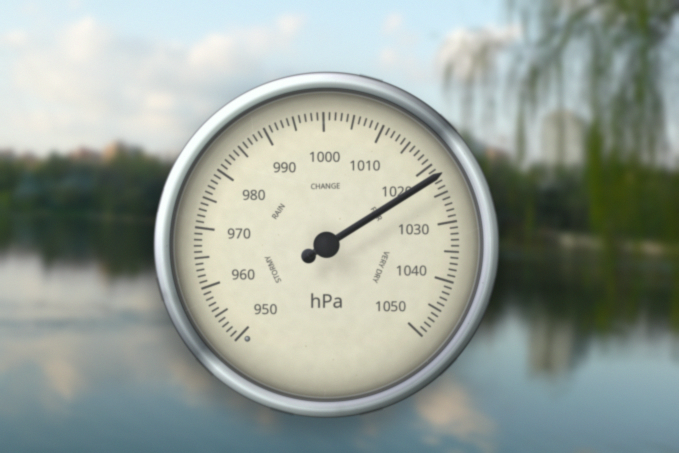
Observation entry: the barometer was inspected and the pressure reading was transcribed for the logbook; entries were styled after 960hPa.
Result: 1022hPa
